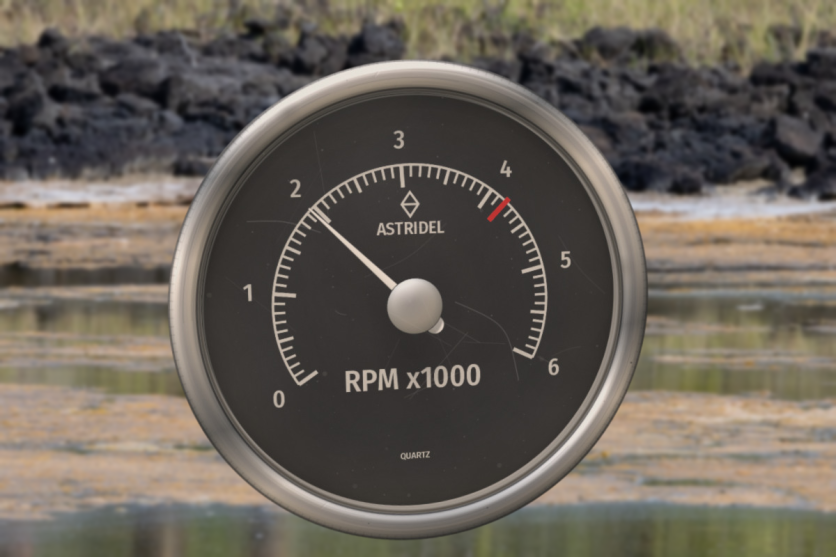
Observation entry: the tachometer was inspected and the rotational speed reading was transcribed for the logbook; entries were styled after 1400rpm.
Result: 1950rpm
